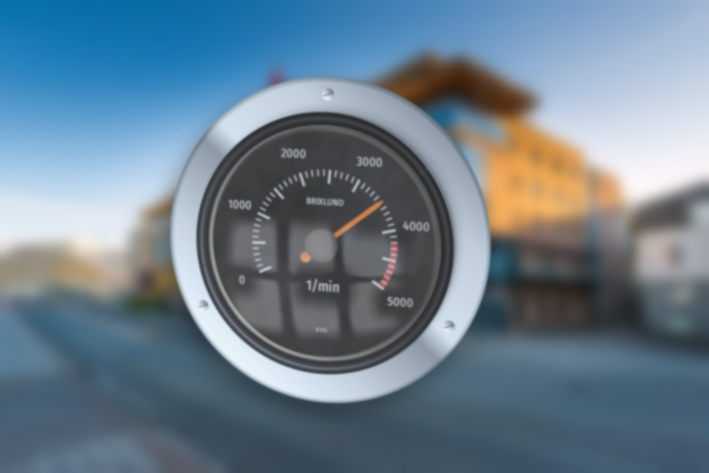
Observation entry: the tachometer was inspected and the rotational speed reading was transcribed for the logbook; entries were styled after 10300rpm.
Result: 3500rpm
